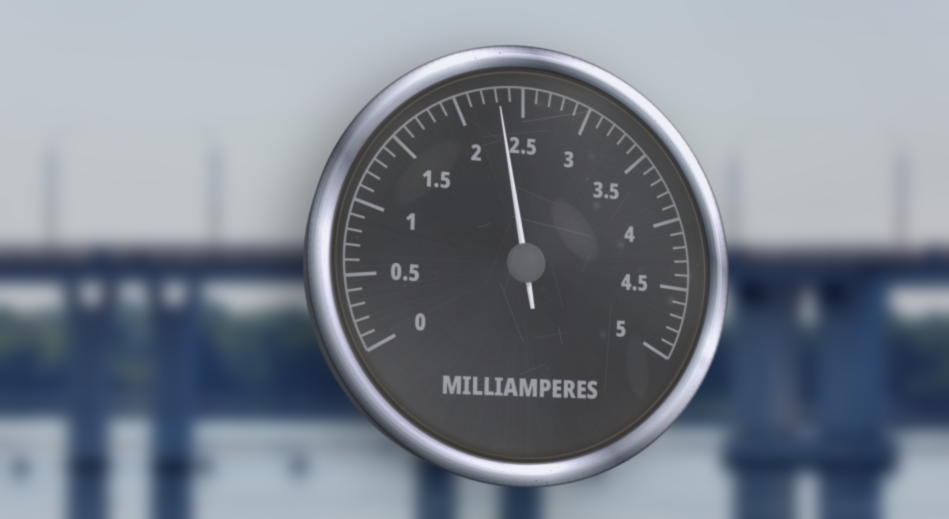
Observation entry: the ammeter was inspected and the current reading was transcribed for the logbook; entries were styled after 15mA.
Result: 2.3mA
